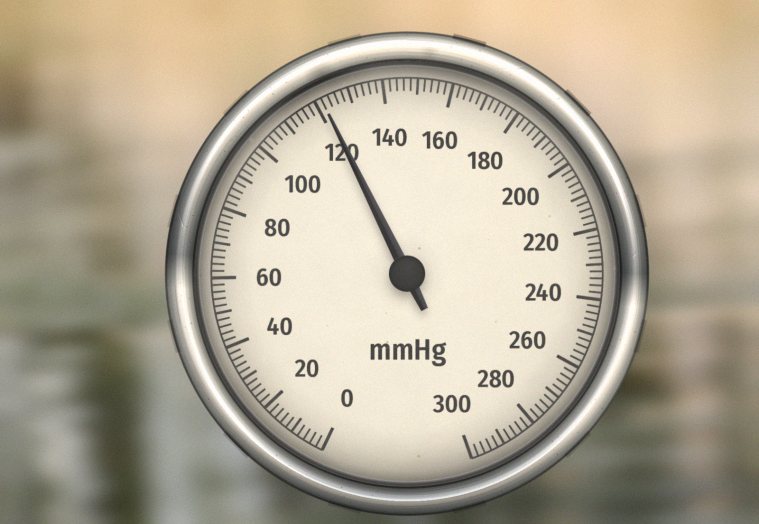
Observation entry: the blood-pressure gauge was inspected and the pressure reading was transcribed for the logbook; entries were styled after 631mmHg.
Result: 122mmHg
